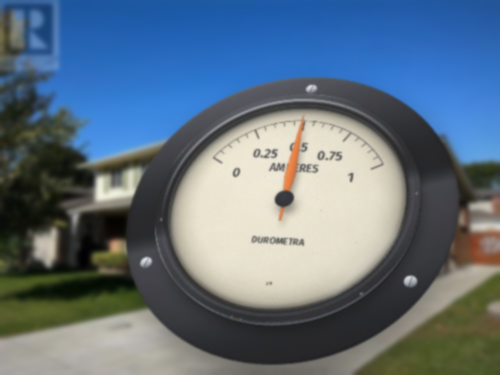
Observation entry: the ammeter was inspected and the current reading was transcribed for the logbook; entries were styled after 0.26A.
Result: 0.5A
